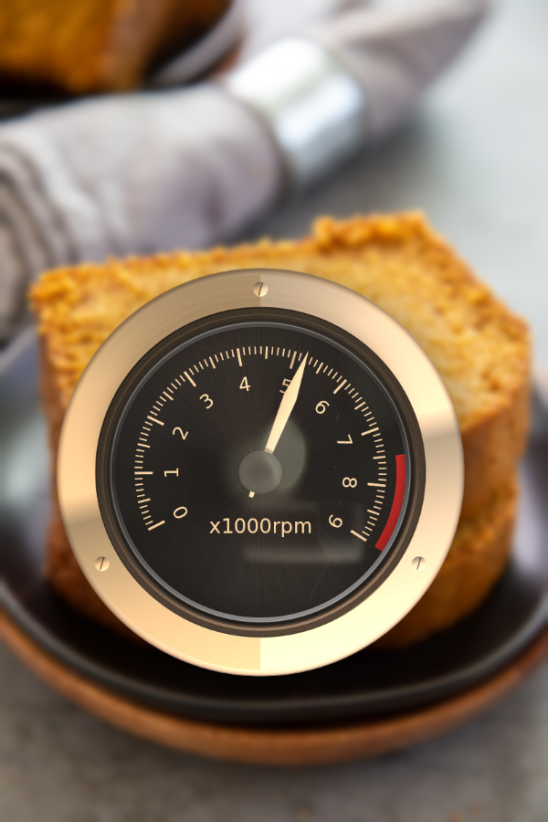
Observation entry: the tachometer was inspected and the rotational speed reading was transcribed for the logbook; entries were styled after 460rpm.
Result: 5200rpm
